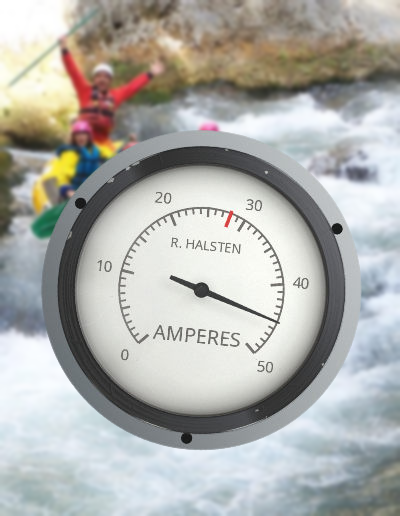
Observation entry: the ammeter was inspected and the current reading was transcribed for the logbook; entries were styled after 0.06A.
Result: 45A
